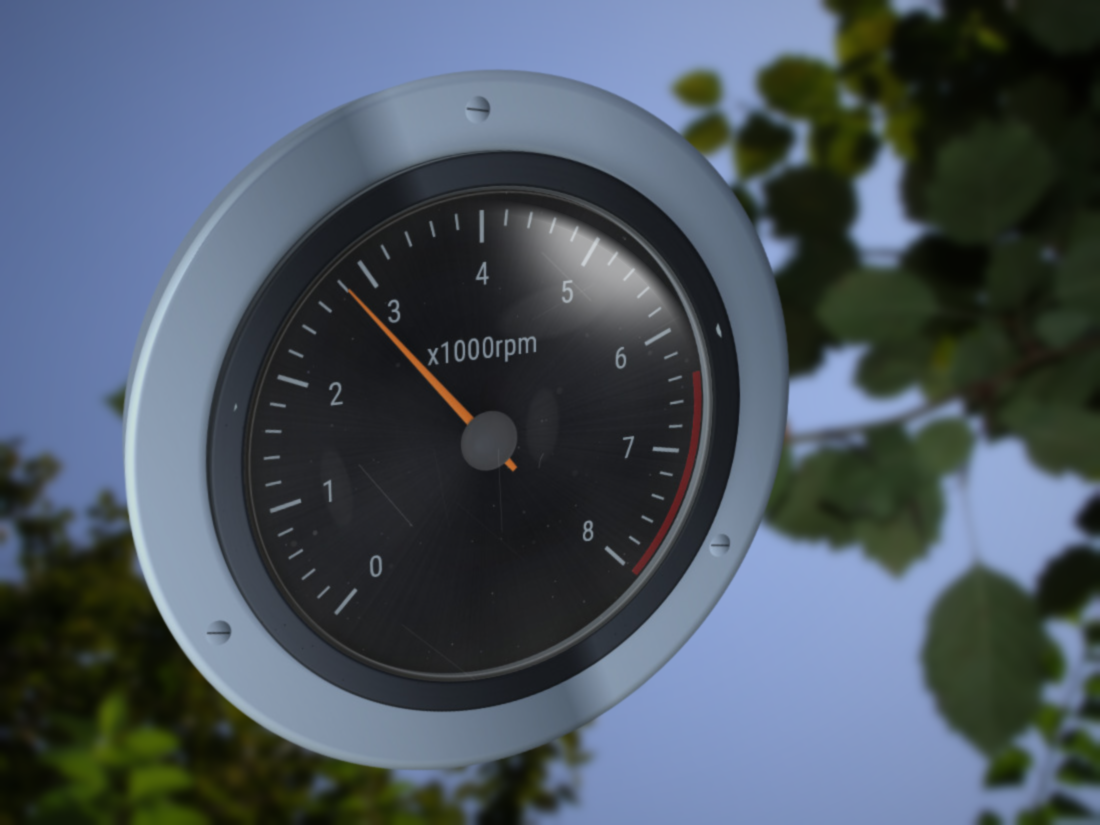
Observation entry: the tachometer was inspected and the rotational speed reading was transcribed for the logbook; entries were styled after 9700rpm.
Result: 2800rpm
